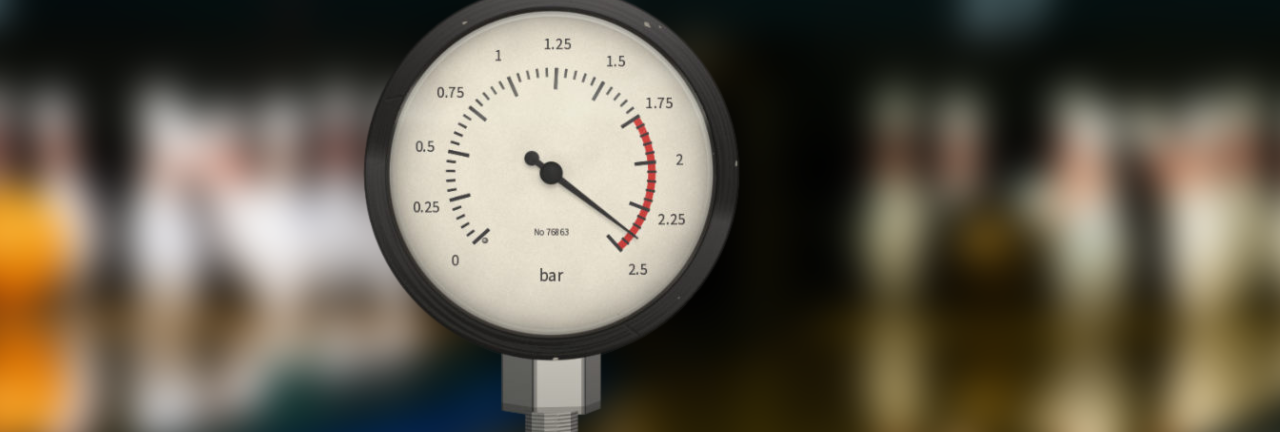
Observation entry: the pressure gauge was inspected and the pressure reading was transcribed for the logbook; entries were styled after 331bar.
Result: 2.4bar
